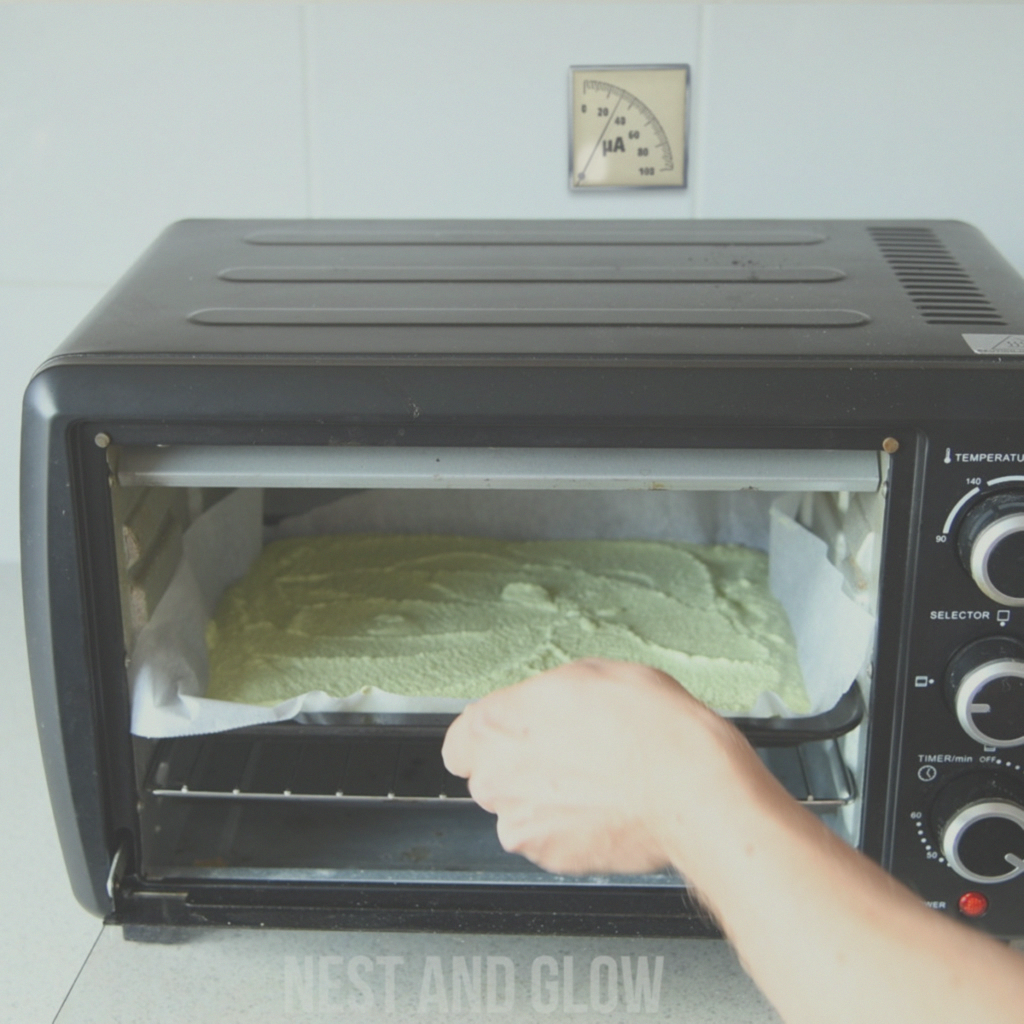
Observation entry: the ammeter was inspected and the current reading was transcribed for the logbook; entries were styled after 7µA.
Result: 30µA
